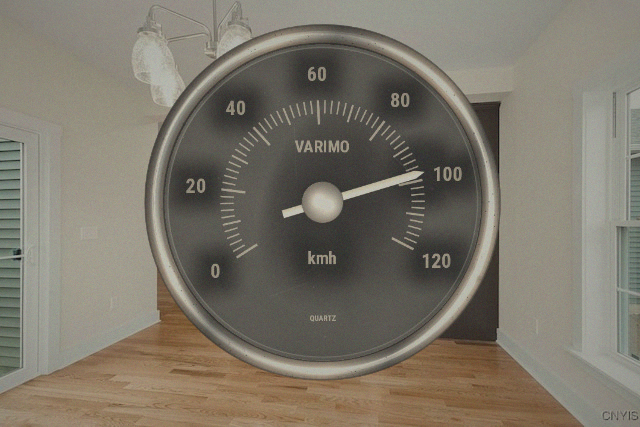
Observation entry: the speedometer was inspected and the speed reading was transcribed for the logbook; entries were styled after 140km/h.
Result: 98km/h
